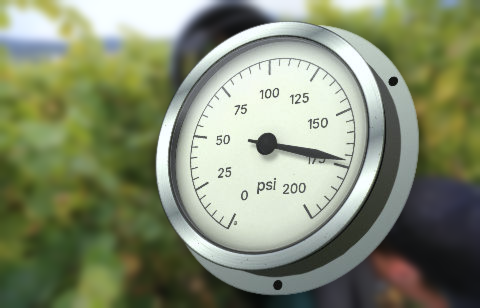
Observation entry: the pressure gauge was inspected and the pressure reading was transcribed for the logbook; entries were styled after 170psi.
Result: 172.5psi
